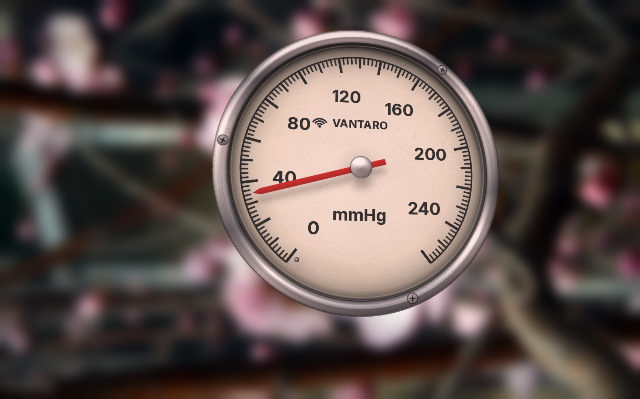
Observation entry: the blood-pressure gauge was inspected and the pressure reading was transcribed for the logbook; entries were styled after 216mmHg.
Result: 34mmHg
